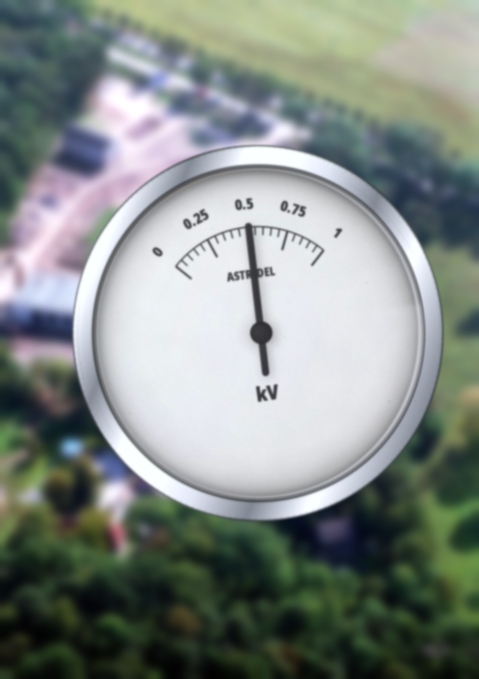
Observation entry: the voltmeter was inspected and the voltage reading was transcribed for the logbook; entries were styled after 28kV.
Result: 0.5kV
